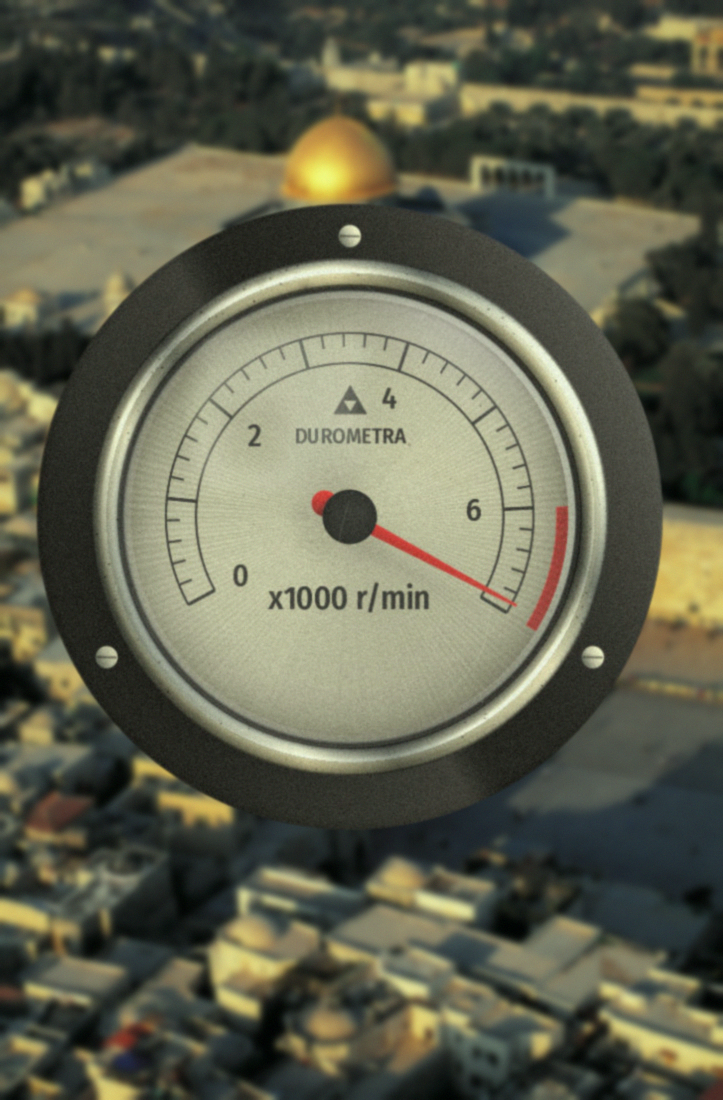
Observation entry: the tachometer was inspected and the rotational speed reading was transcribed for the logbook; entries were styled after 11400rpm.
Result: 6900rpm
